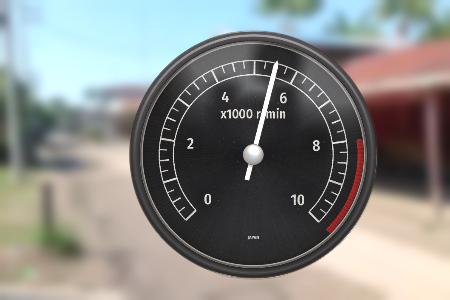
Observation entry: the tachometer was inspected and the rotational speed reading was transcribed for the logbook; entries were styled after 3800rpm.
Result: 5500rpm
